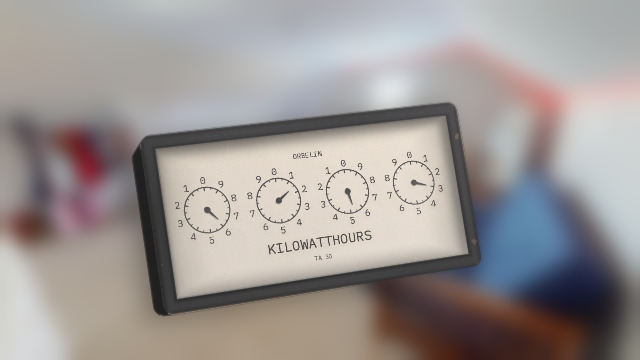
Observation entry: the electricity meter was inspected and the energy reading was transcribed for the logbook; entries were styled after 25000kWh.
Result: 6153kWh
